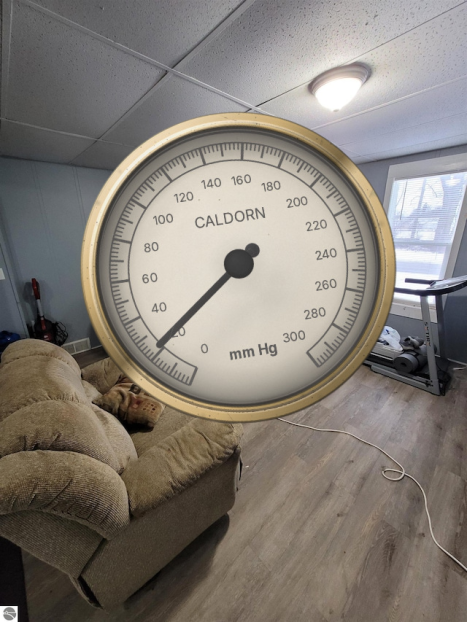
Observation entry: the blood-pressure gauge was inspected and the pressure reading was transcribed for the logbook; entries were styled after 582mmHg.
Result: 22mmHg
